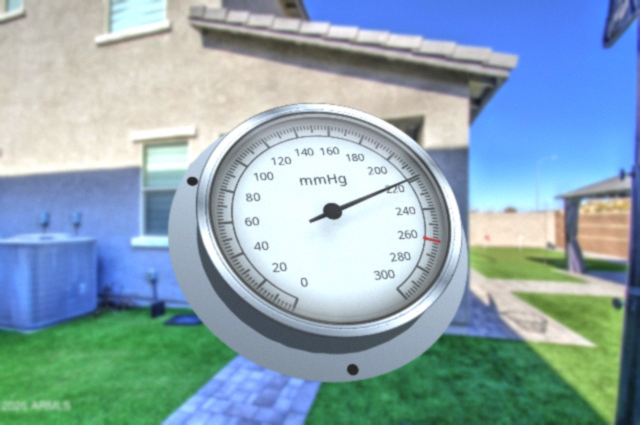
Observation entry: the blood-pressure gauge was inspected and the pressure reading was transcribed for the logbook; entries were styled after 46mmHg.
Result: 220mmHg
